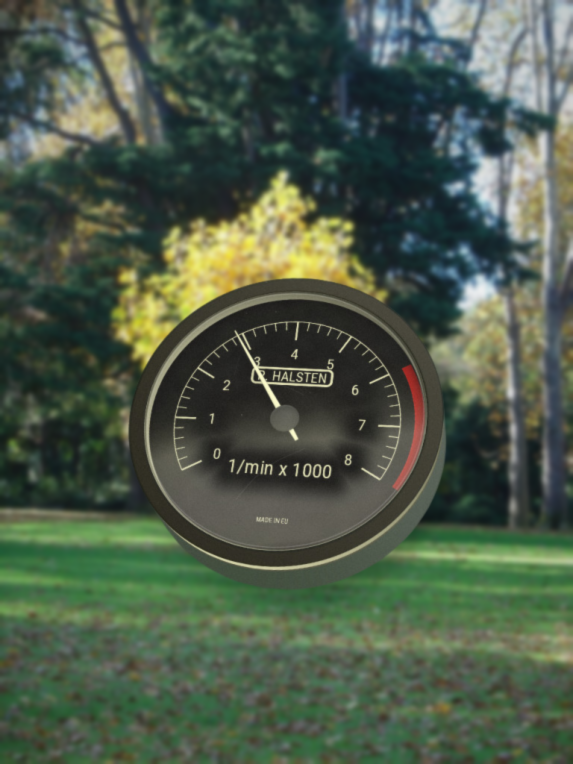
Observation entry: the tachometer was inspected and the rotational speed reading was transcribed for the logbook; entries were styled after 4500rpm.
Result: 2900rpm
